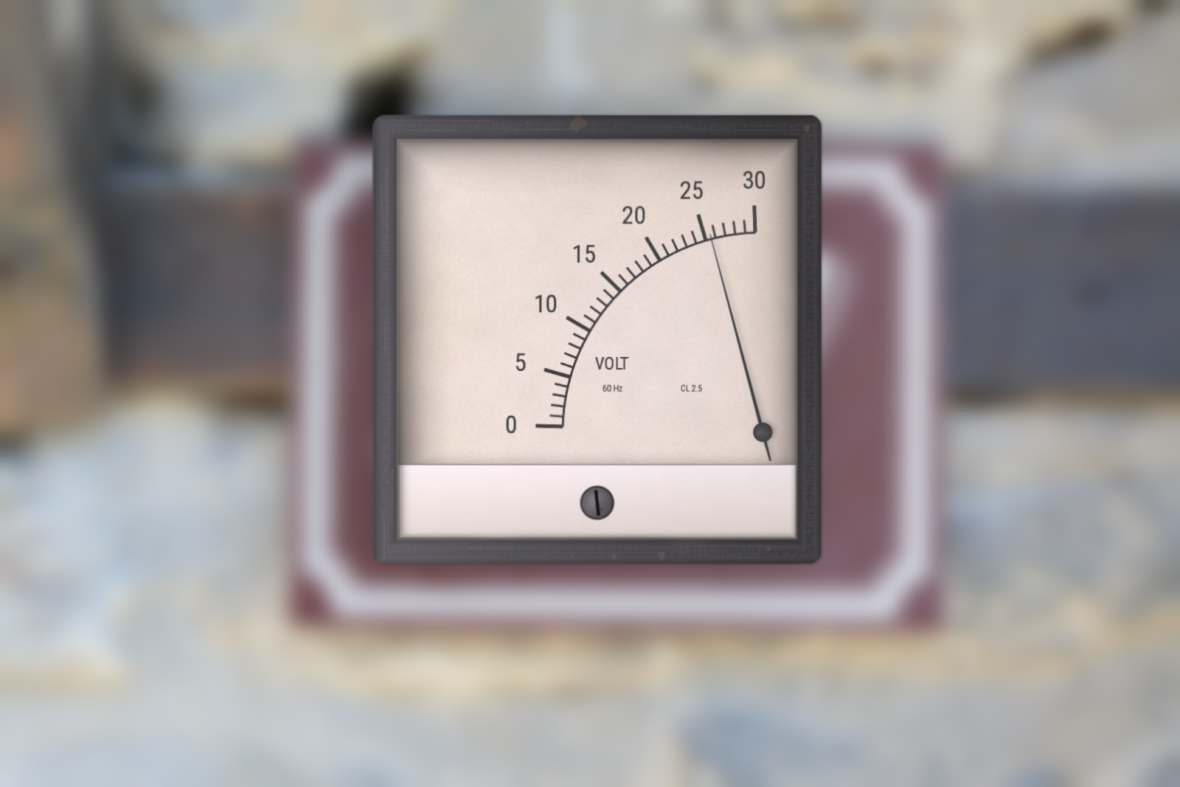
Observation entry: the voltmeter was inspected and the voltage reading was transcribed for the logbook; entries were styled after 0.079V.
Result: 25.5V
